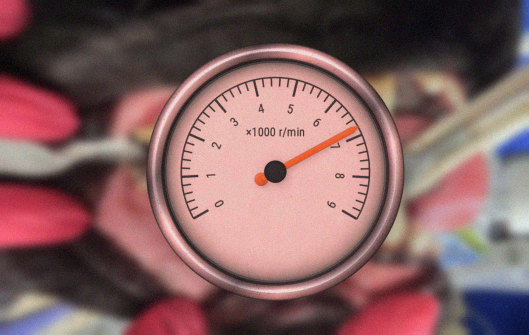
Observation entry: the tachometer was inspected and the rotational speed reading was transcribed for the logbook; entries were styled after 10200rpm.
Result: 6800rpm
